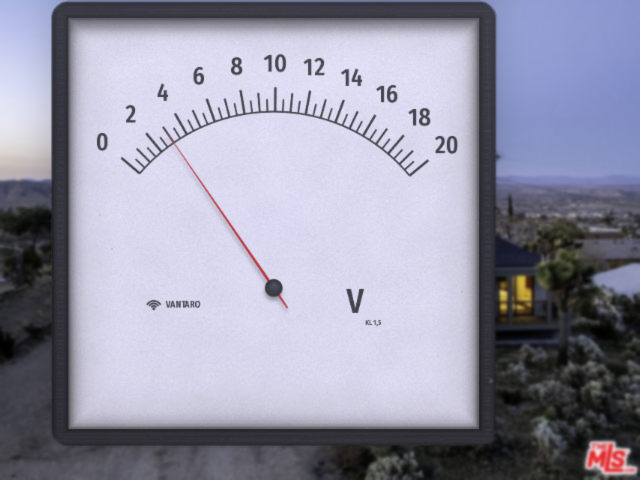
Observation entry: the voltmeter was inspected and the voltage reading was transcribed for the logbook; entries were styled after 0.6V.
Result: 3V
